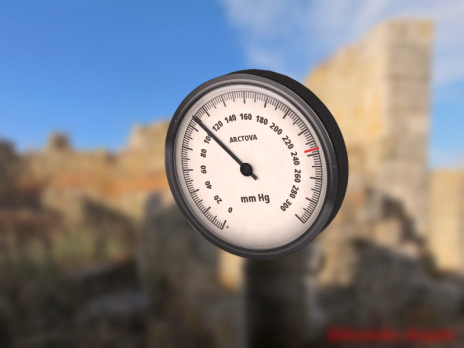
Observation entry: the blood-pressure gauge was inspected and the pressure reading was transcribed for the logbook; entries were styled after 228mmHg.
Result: 110mmHg
